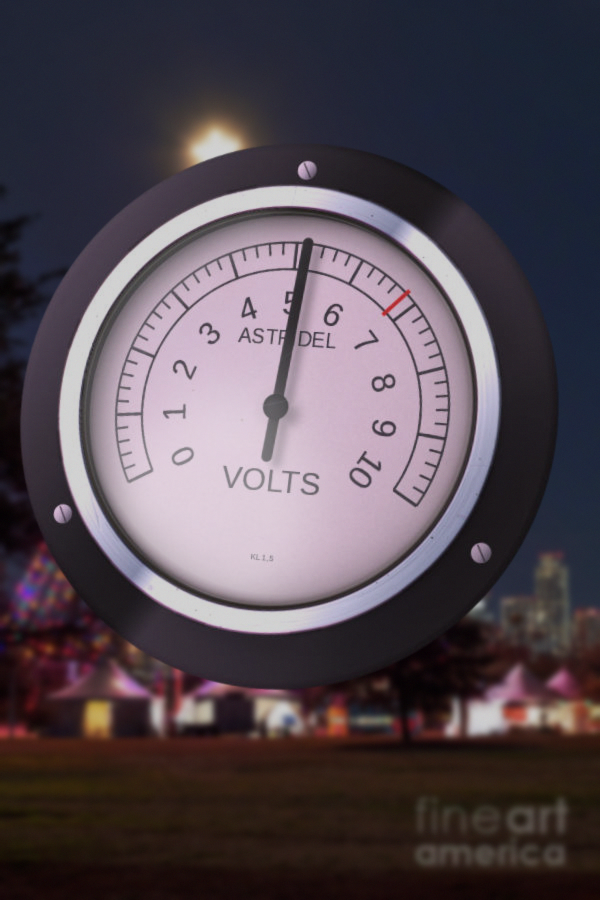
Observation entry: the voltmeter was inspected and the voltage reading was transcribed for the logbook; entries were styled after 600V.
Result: 5.2V
